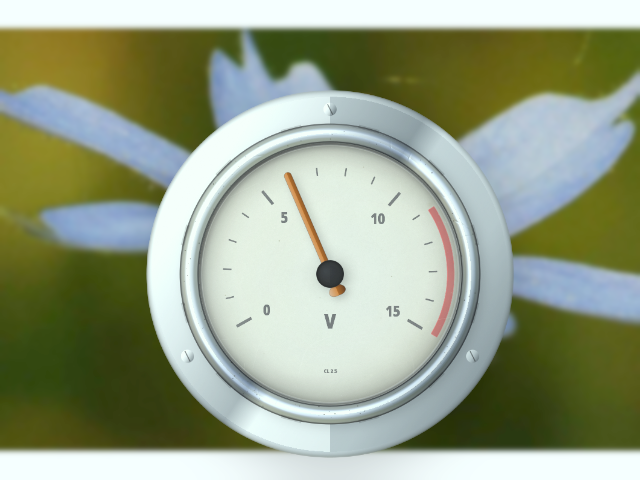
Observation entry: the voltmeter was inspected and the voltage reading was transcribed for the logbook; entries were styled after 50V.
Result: 6V
